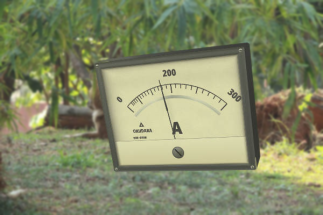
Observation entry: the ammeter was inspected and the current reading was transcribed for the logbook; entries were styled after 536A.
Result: 180A
